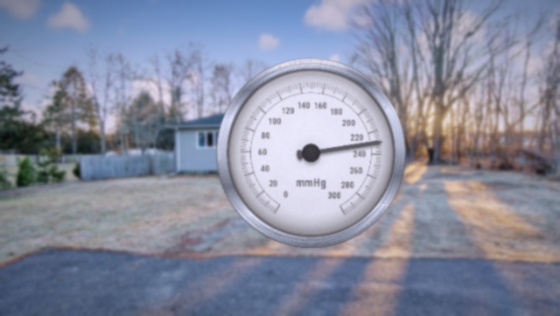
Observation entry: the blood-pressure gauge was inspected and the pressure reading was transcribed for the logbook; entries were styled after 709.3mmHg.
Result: 230mmHg
